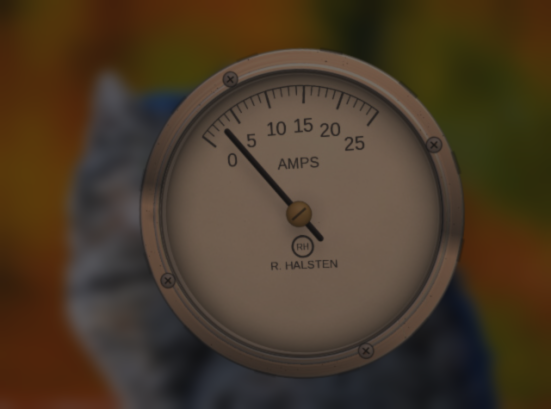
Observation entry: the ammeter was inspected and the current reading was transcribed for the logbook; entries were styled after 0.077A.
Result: 3A
